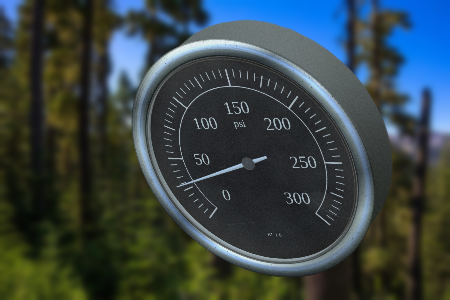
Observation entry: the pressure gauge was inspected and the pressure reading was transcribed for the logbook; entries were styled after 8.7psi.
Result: 30psi
